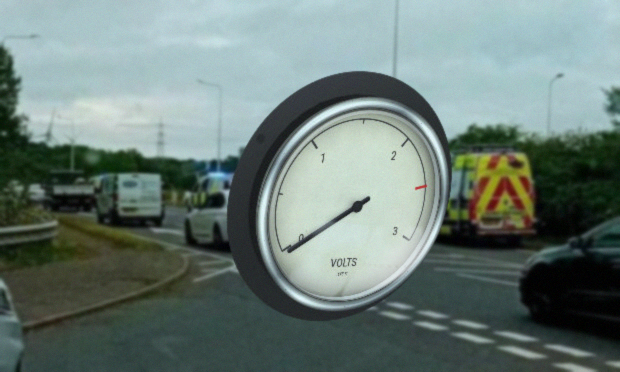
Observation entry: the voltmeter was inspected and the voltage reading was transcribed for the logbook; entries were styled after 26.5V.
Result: 0V
